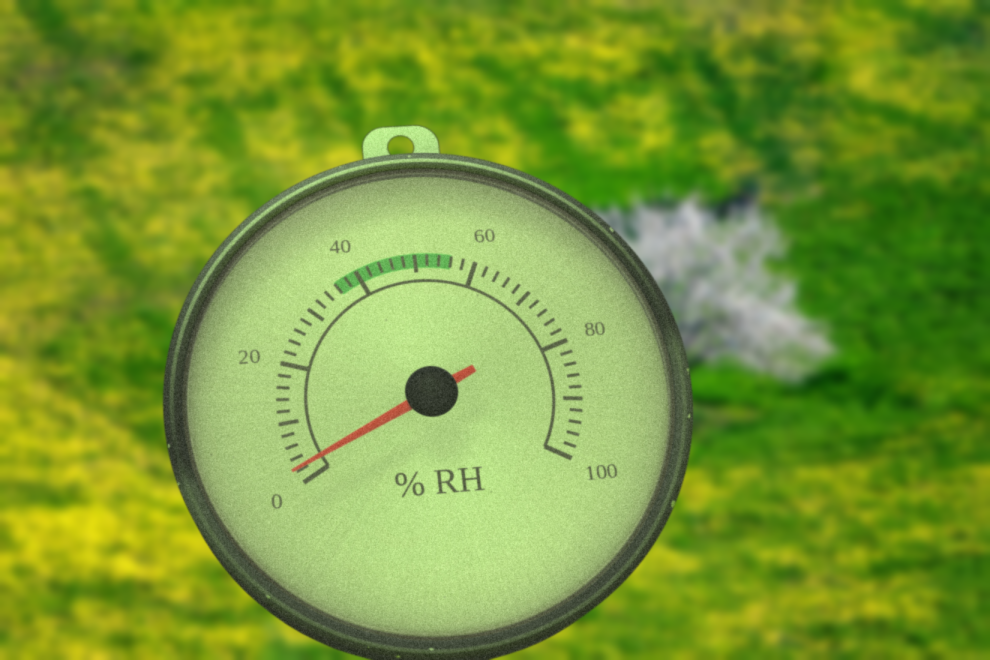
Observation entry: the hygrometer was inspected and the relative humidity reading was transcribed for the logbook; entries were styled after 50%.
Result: 2%
